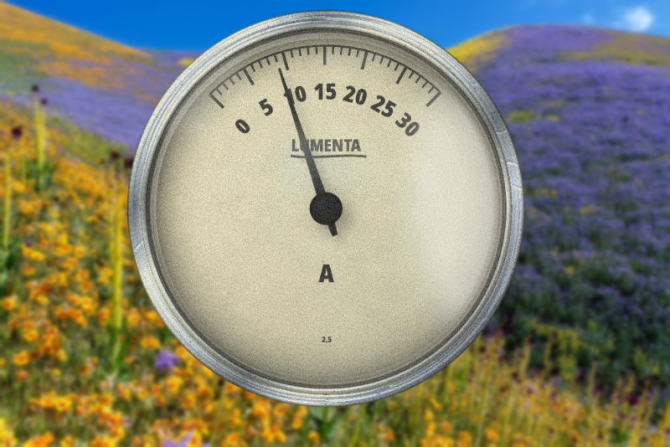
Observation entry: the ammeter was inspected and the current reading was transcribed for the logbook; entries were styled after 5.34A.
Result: 9A
